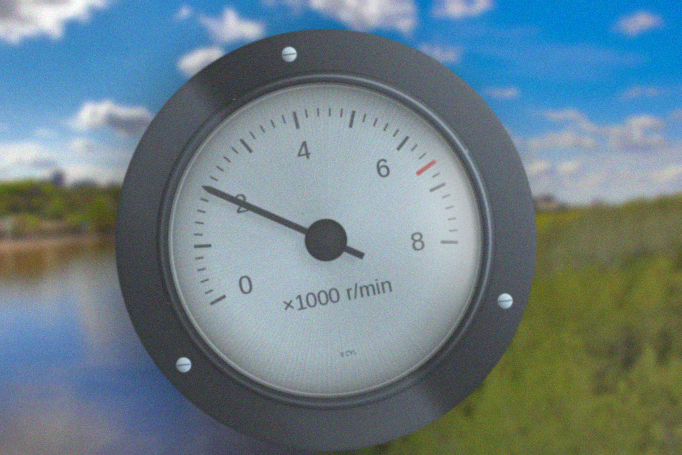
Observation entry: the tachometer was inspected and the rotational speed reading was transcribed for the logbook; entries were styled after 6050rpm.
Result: 2000rpm
